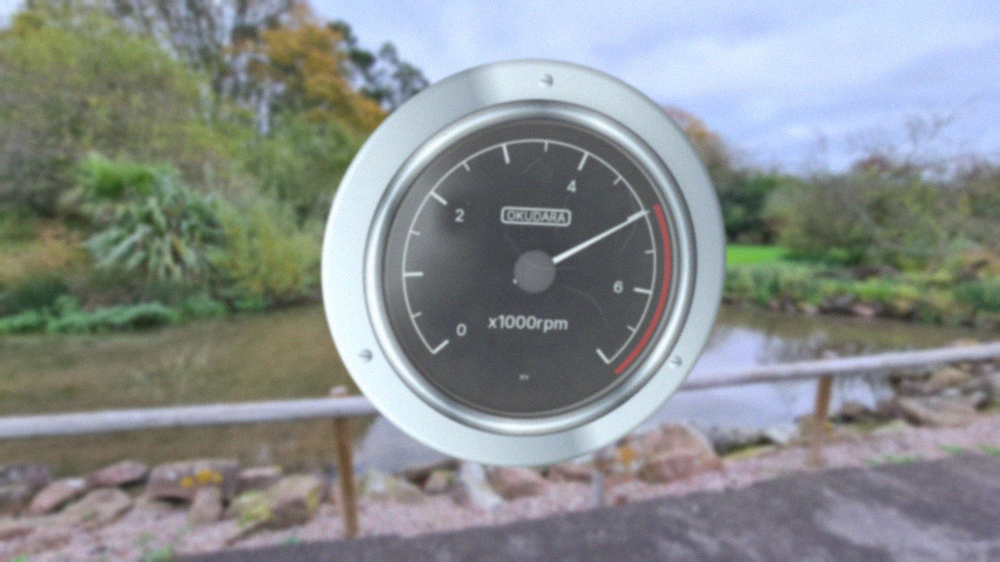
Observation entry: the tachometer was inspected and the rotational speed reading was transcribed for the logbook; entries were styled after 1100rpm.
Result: 5000rpm
